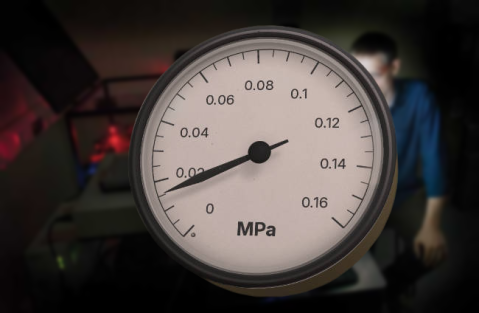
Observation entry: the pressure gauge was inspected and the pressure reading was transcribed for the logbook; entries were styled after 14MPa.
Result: 0.015MPa
